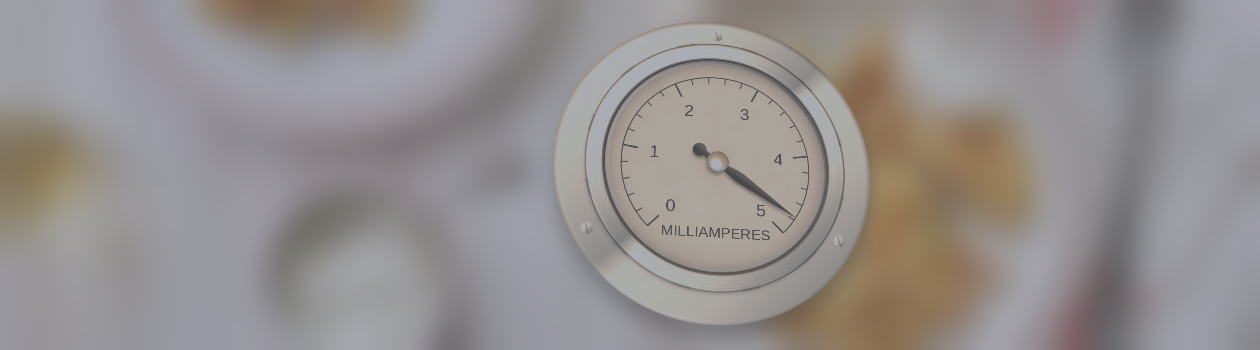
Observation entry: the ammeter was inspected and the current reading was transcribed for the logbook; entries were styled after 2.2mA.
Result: 4.8mA
